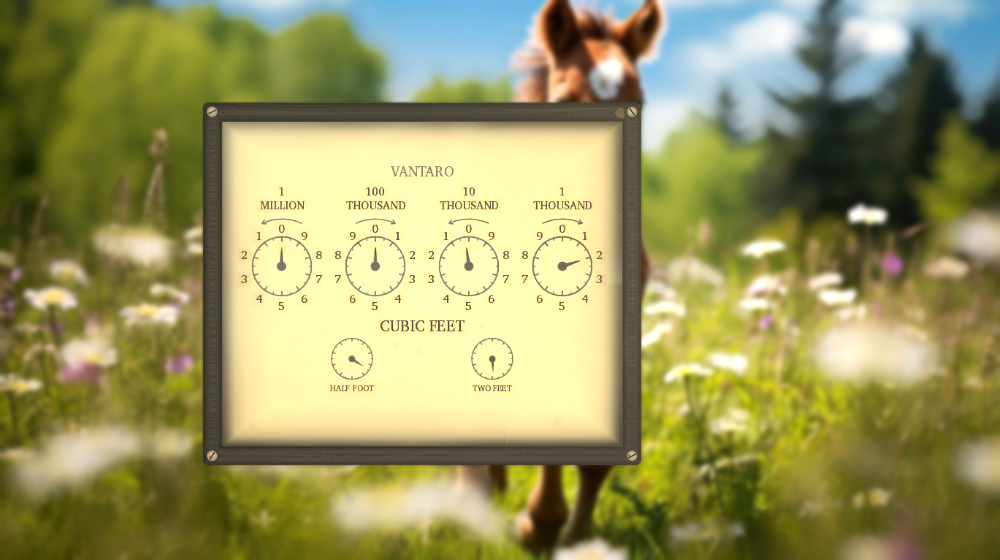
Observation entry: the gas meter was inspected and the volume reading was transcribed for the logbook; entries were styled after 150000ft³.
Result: 200ft³
